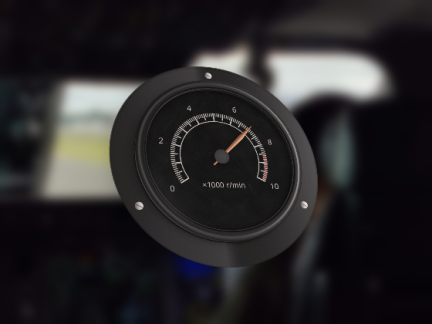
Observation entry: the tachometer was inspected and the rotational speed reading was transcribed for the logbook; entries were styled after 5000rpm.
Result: 7000rpm
